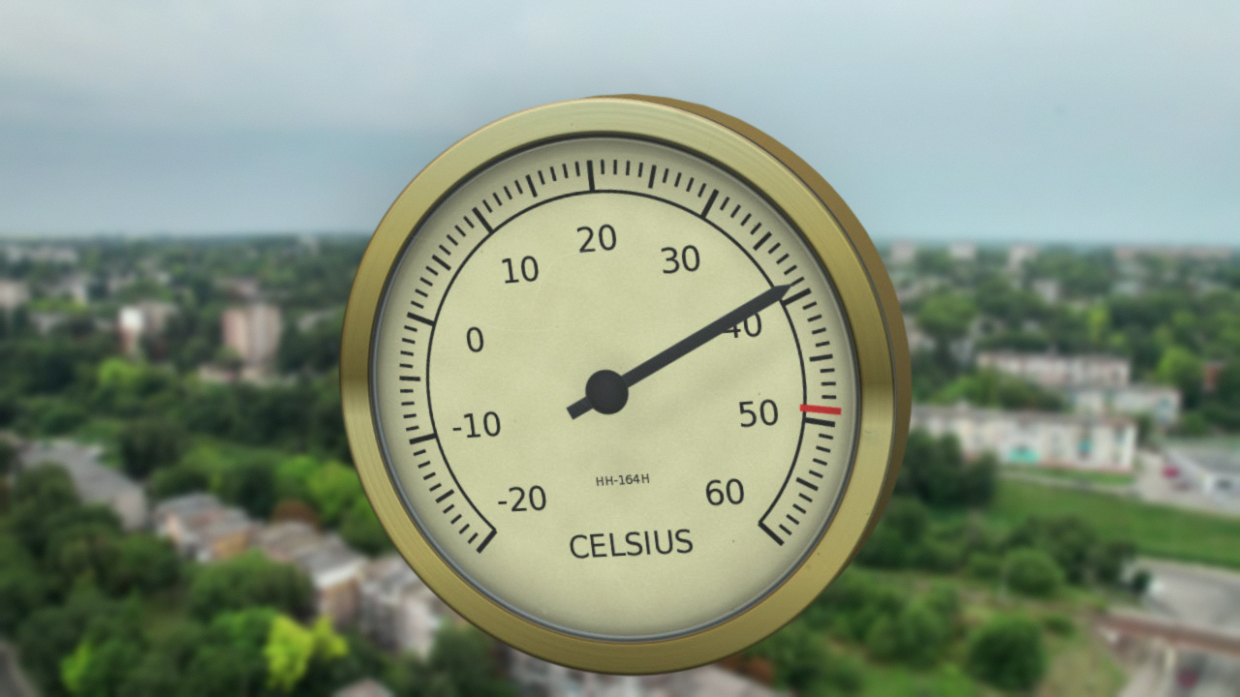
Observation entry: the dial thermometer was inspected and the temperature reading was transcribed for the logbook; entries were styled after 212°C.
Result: 39°C
